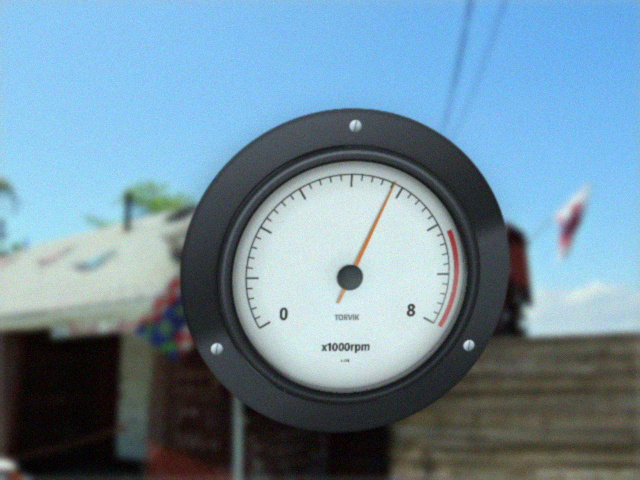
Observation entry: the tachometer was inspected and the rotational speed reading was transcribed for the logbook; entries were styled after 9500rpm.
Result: 4800rpm
